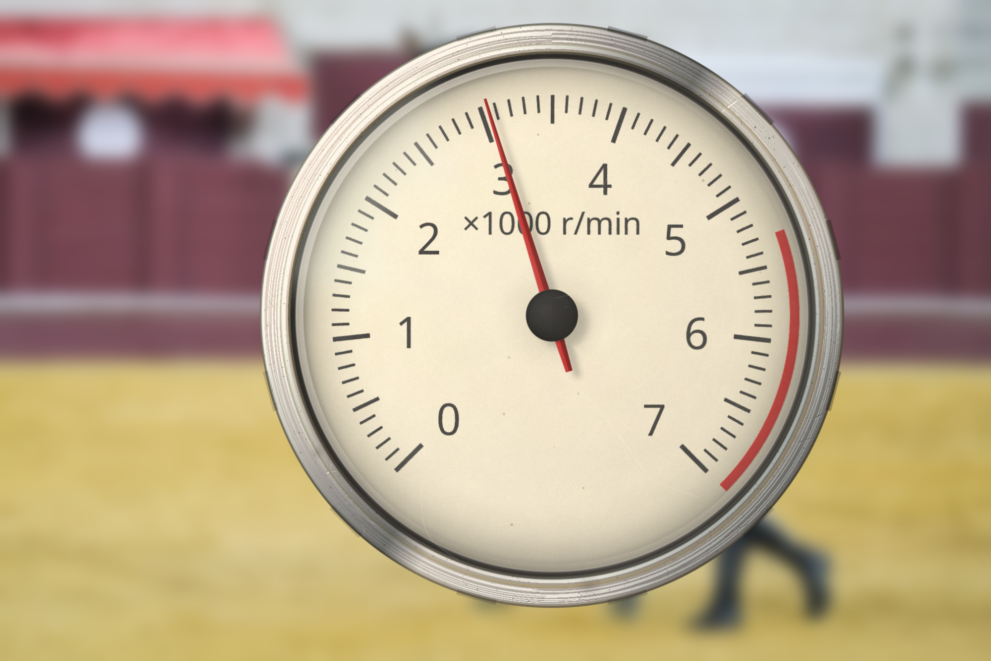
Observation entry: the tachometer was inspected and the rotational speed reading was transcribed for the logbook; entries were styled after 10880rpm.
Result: 3050rpm
